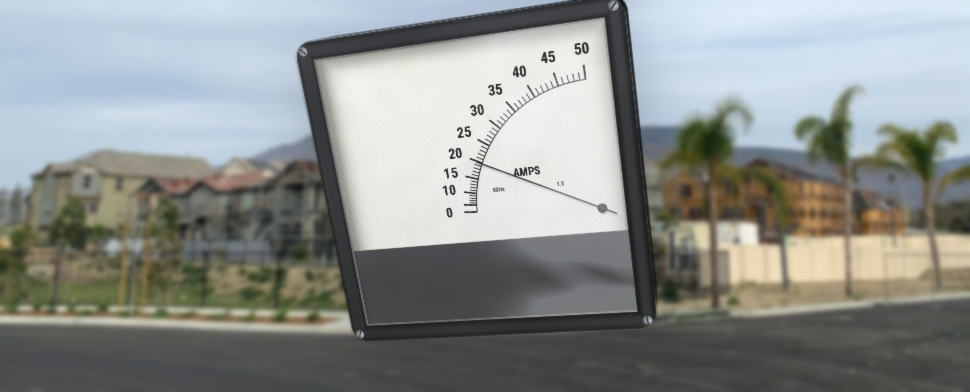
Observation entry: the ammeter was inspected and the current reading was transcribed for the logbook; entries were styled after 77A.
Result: 20A
